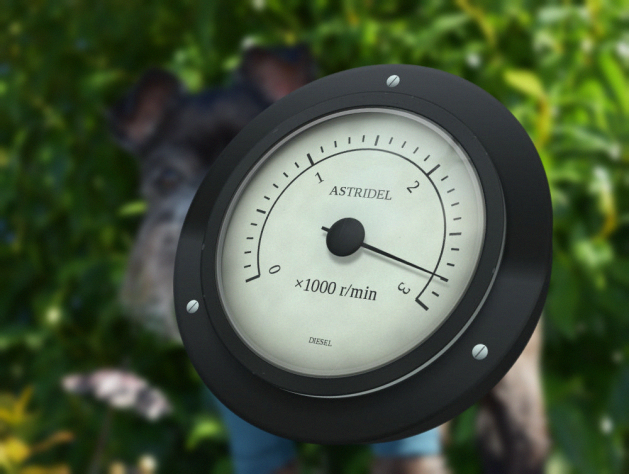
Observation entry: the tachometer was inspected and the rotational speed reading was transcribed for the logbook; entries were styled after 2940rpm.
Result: 2800rpm
